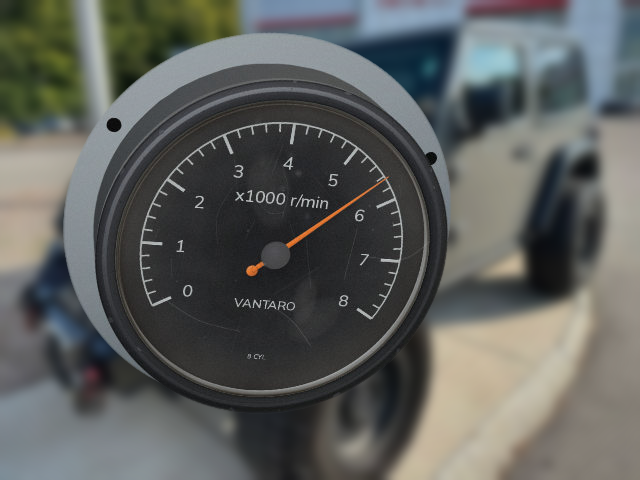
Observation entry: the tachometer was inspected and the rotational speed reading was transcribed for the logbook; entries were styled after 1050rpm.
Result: 5600rpm
